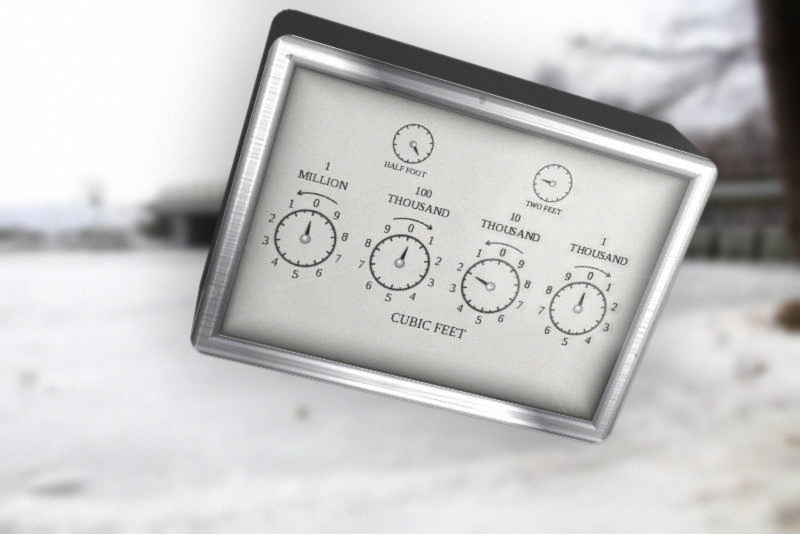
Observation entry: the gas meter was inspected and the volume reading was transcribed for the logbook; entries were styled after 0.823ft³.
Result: 2000ft³
